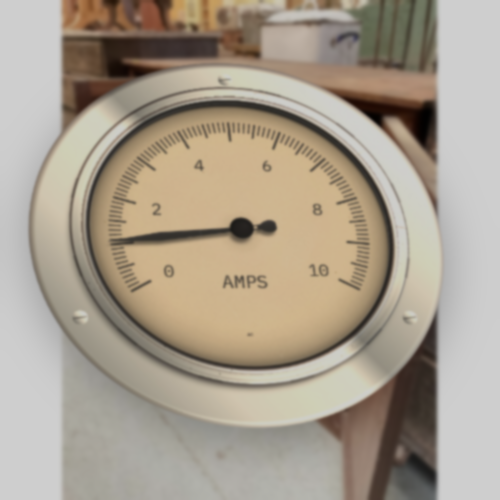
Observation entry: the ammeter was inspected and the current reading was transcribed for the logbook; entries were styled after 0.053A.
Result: 1A
